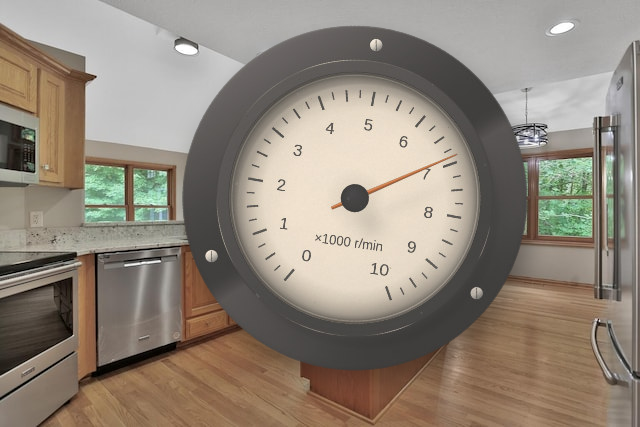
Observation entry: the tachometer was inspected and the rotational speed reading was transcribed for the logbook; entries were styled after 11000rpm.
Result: 6875rpm
